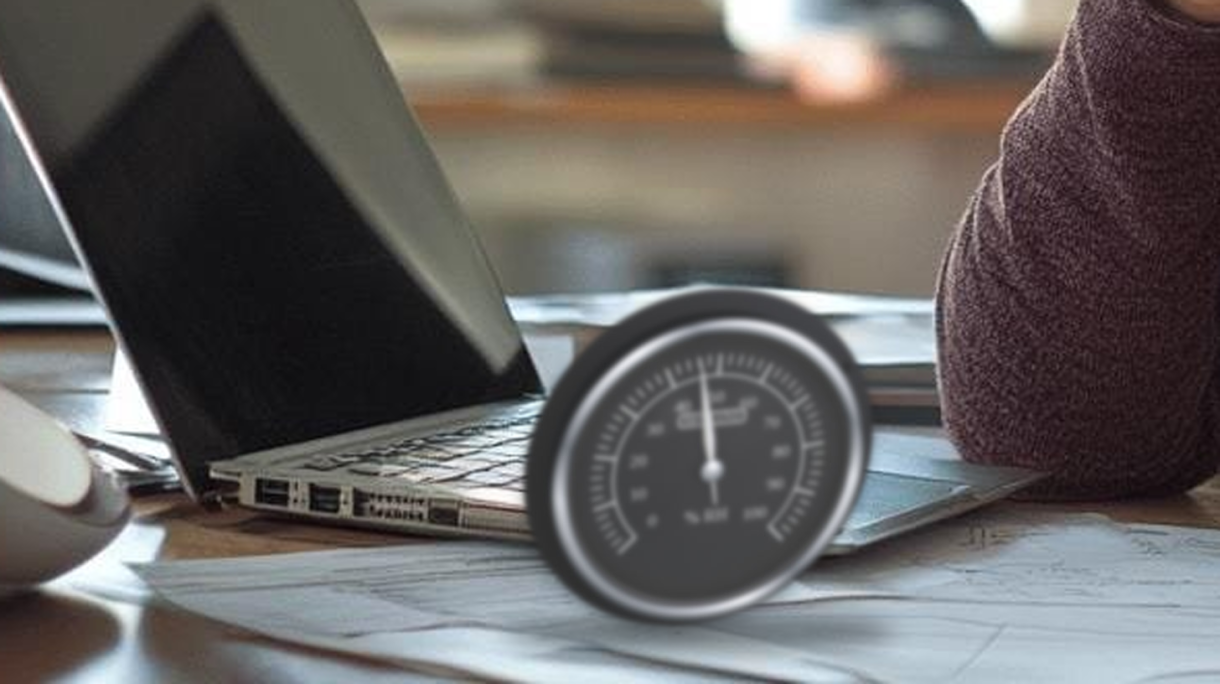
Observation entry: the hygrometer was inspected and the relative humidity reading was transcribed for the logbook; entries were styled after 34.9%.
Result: 46%
